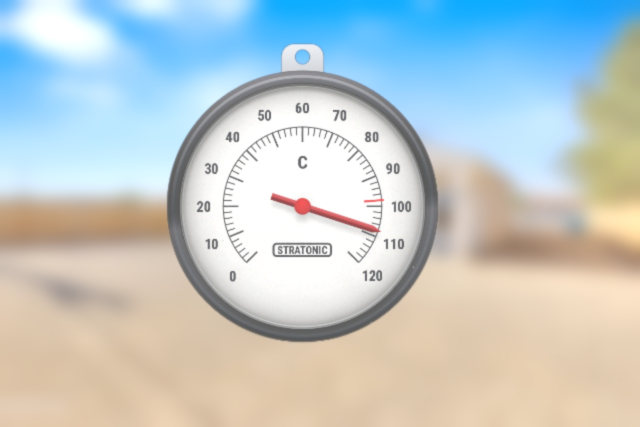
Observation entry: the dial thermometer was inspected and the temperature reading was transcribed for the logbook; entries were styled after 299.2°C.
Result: 108°C
